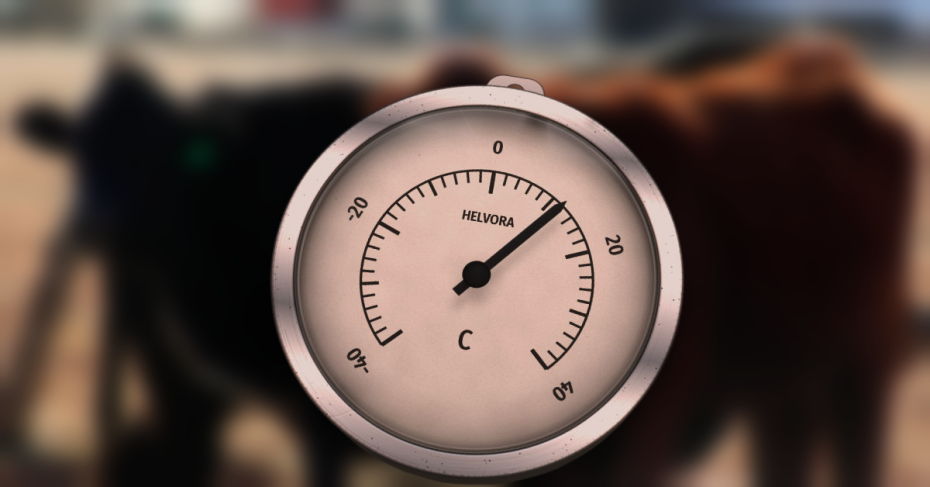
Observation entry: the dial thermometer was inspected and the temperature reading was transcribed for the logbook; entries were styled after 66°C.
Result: 12°C
